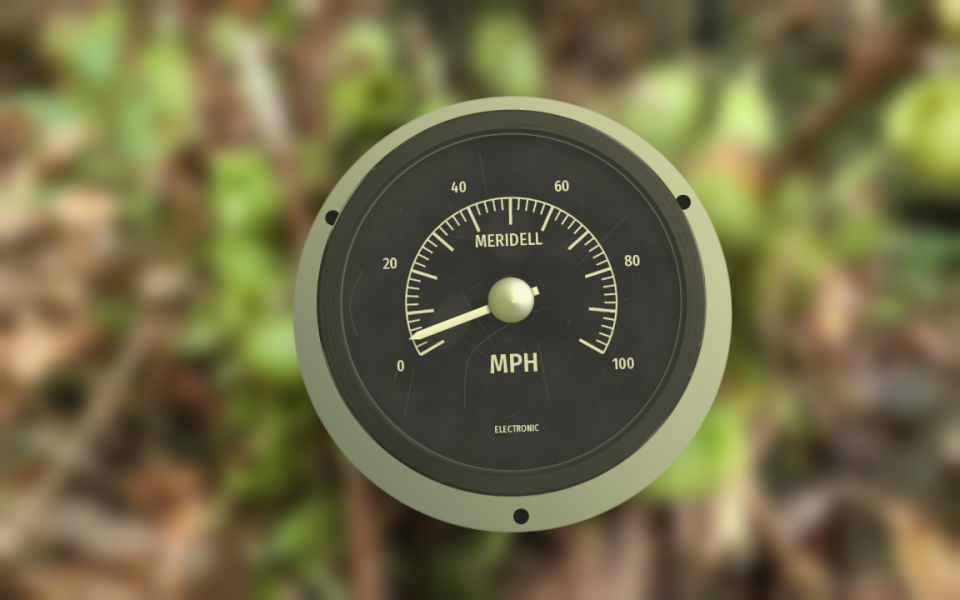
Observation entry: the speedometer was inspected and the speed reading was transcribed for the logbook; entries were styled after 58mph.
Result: 4mph
